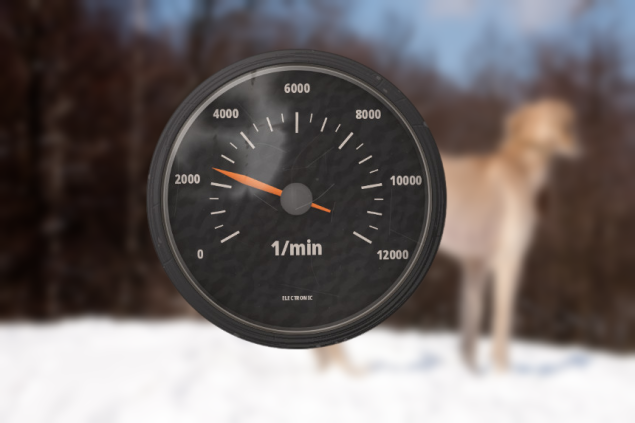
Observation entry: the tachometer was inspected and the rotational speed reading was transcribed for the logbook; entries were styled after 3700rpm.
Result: 2500rpm
